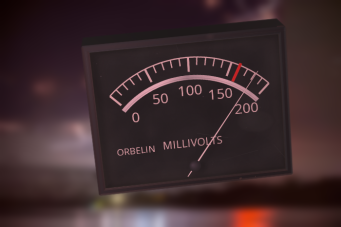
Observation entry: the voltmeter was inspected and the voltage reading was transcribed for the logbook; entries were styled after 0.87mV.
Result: 180mV
